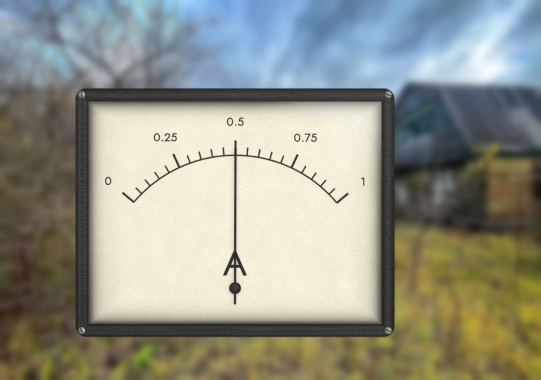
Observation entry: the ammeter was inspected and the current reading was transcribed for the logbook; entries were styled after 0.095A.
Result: 0.5A
